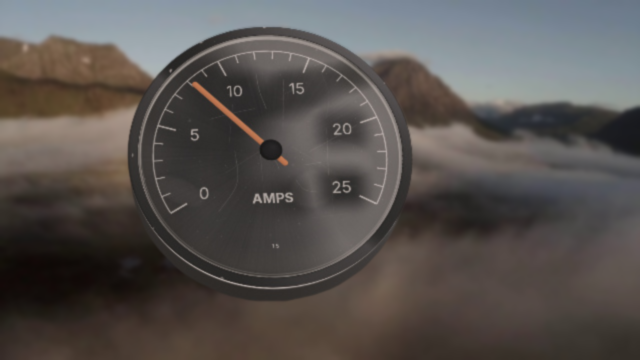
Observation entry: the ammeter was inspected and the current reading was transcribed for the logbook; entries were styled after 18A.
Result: 8A
